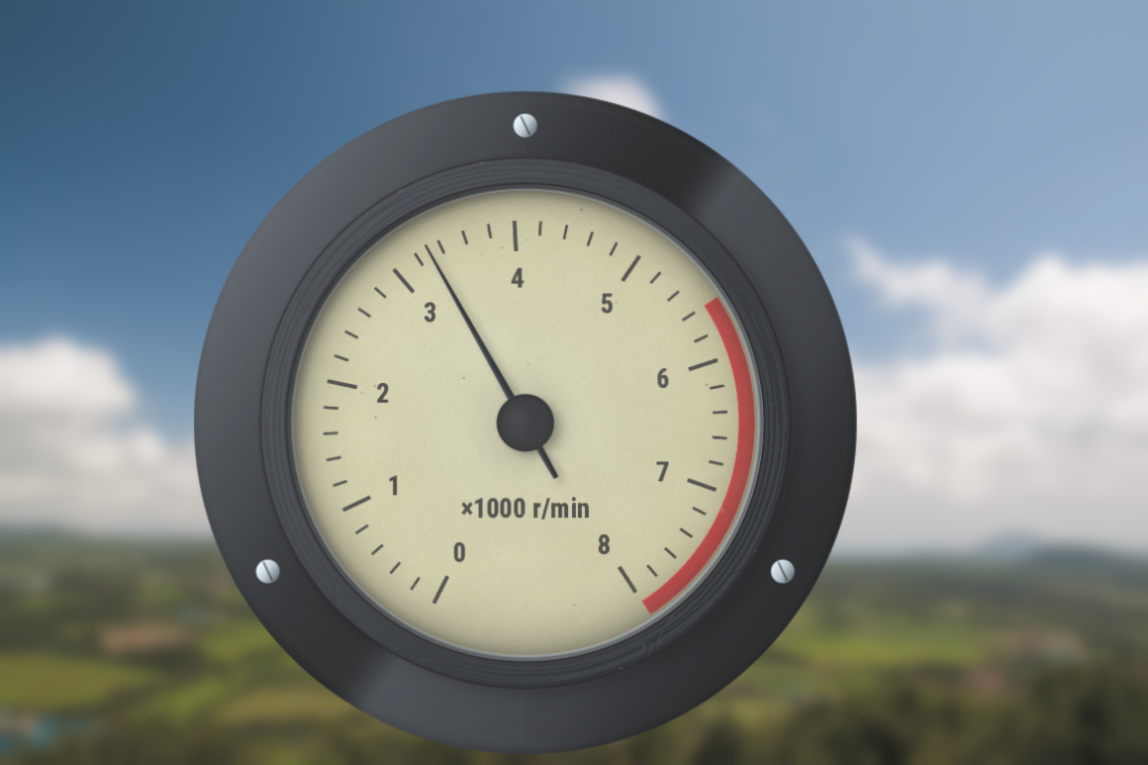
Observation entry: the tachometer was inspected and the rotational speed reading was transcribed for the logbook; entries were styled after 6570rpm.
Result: 3300rpm
